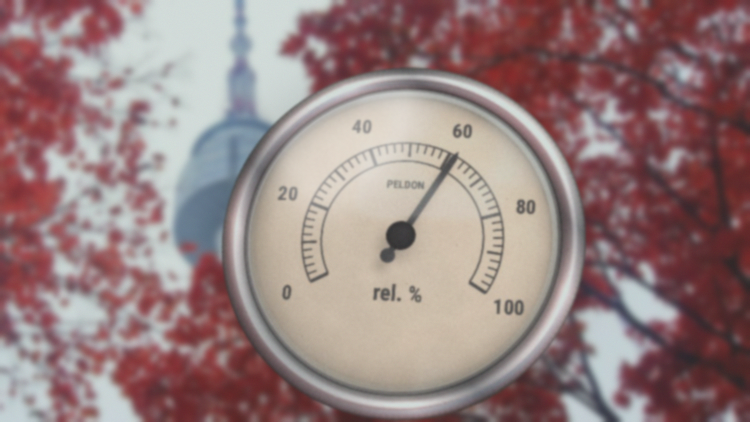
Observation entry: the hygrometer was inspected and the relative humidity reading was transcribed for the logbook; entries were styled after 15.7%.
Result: 62%
